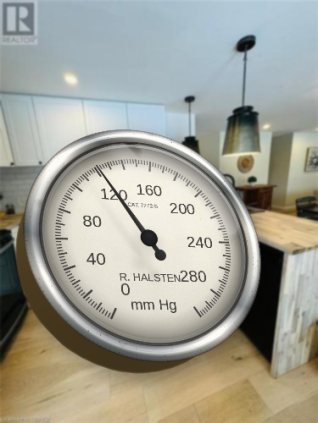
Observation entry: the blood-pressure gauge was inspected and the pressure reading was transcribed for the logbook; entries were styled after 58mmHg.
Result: 120mmHg
